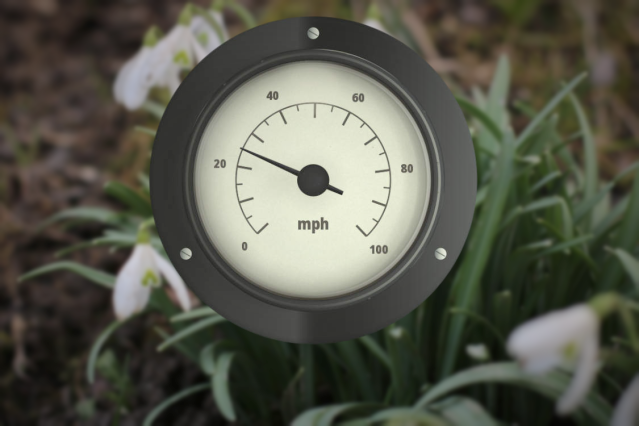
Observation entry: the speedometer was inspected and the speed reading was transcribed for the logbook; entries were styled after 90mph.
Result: 25mph
